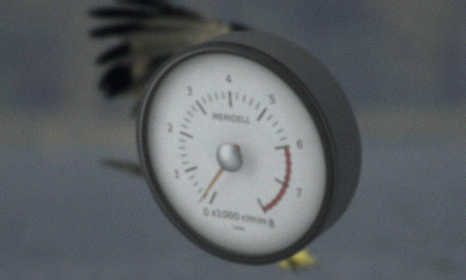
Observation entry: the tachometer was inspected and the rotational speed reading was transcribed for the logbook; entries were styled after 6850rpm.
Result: 200rpm
